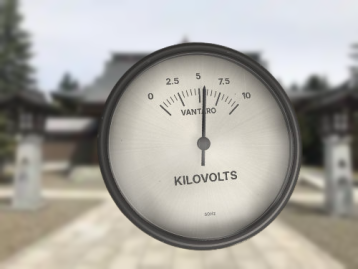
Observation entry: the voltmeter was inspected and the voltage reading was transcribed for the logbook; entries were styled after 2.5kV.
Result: 5.5kV
